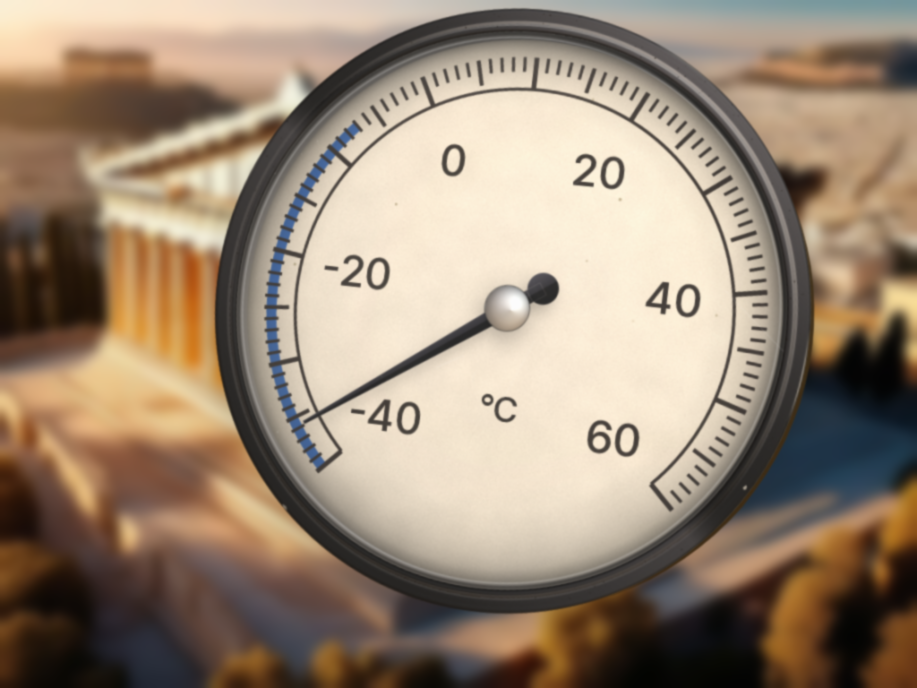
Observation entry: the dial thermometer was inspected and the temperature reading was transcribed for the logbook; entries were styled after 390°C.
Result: -36°C
